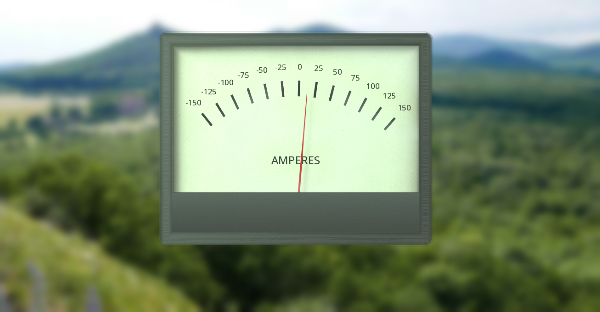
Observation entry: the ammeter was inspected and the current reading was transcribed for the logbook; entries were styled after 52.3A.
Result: 12.5A
